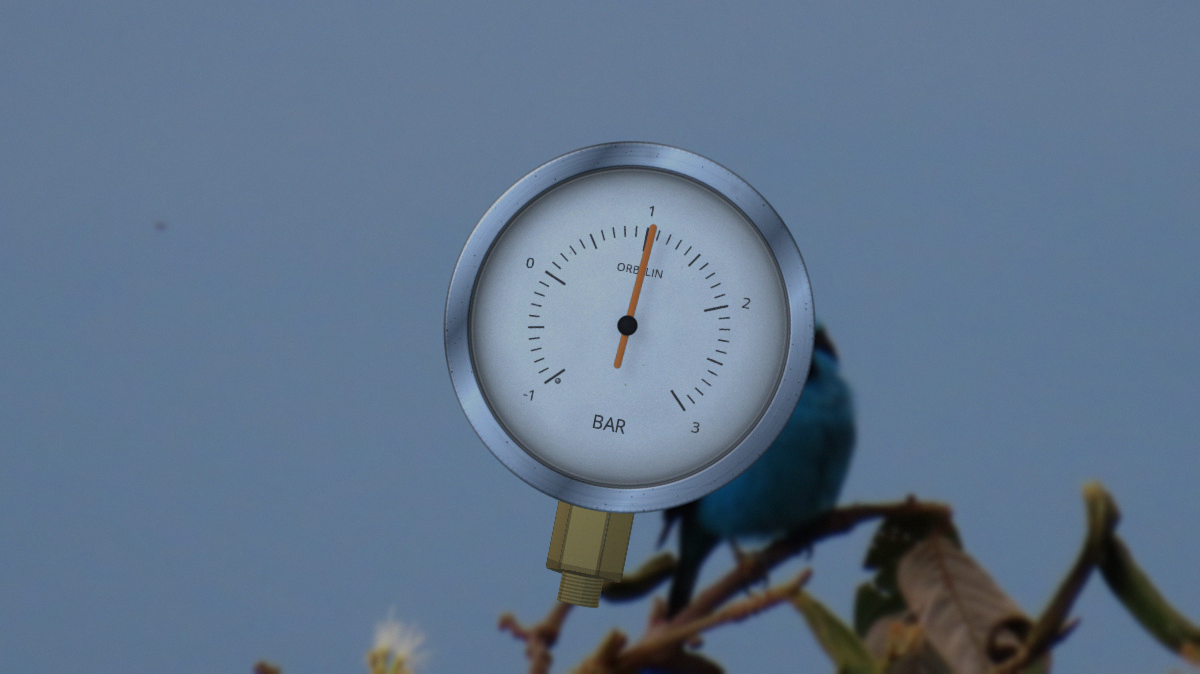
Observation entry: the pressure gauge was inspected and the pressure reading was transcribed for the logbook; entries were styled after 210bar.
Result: 1.05bar
